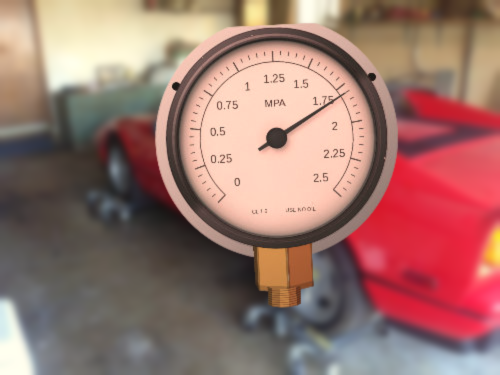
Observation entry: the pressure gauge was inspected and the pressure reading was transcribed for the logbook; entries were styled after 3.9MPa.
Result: 1.8MPa
